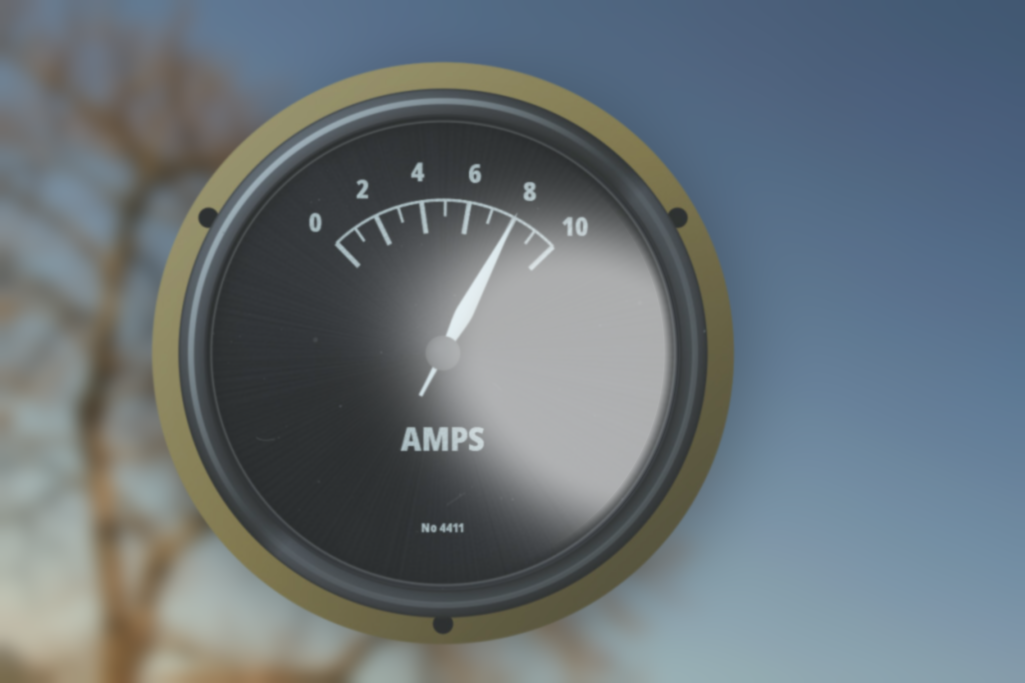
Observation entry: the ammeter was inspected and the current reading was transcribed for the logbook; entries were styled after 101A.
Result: 8A
